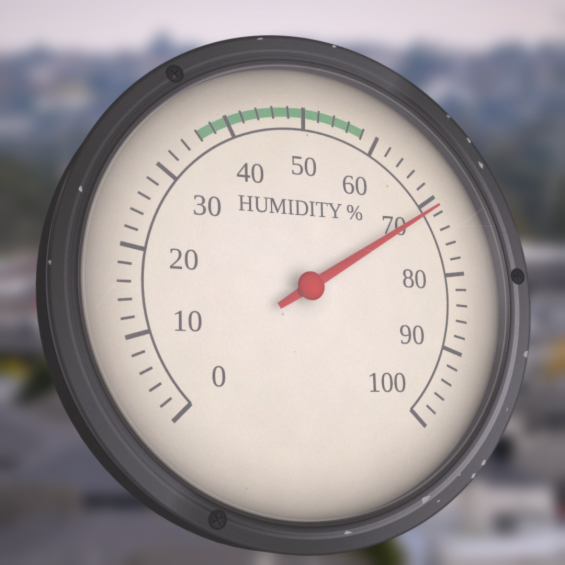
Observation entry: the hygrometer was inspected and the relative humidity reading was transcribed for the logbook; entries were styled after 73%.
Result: 71%
